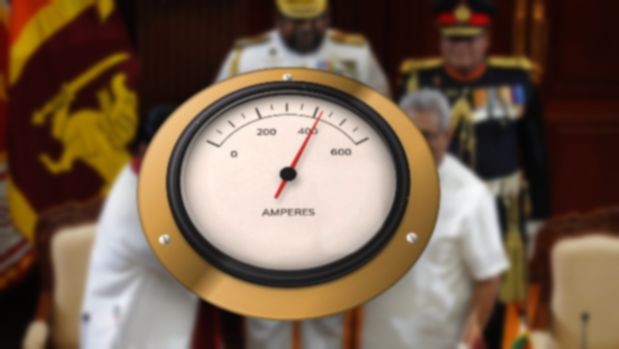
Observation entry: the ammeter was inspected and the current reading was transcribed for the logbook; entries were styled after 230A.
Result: 425A
